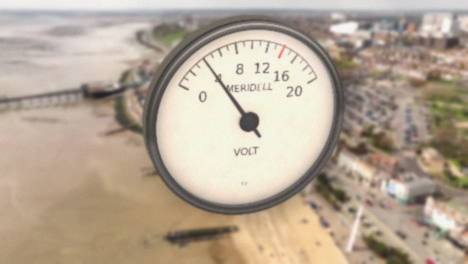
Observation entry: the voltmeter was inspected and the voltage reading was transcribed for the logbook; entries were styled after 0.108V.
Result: 4V
